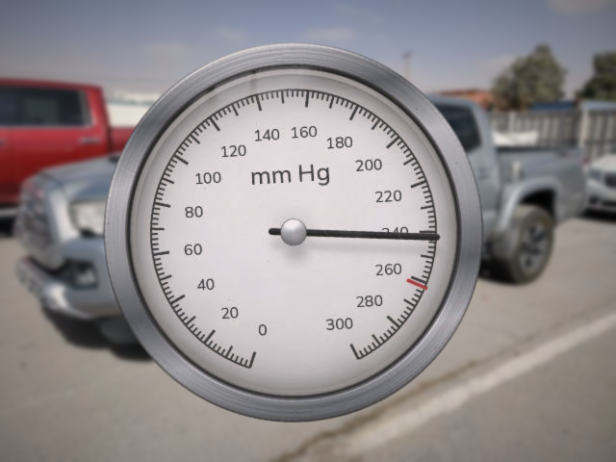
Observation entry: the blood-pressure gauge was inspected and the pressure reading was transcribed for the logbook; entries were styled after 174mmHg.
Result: 242mmHg
